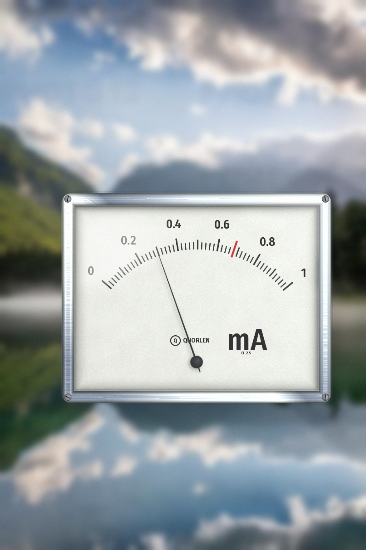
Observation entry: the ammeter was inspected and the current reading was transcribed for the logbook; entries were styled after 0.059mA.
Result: 0.3mA
